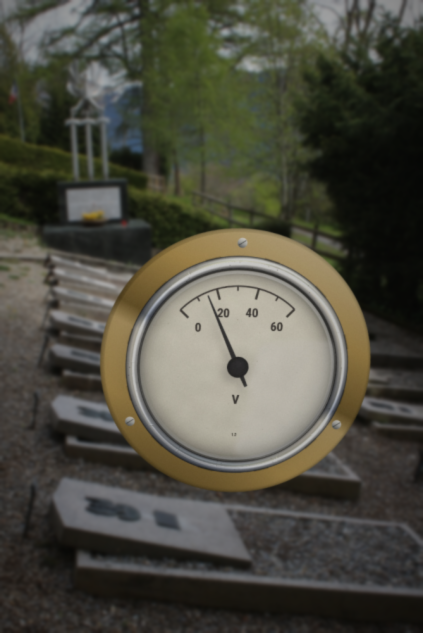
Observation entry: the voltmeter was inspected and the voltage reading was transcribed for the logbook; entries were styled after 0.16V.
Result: 15V
